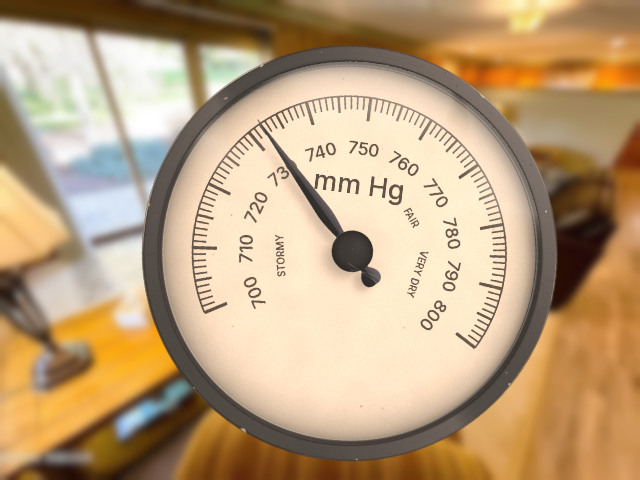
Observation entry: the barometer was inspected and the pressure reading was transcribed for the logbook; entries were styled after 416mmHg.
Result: 732mmHg
